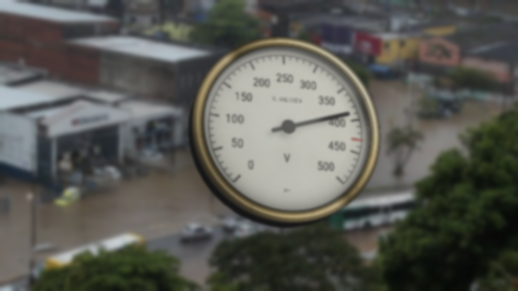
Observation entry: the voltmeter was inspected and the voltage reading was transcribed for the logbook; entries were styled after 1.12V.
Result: 390V
